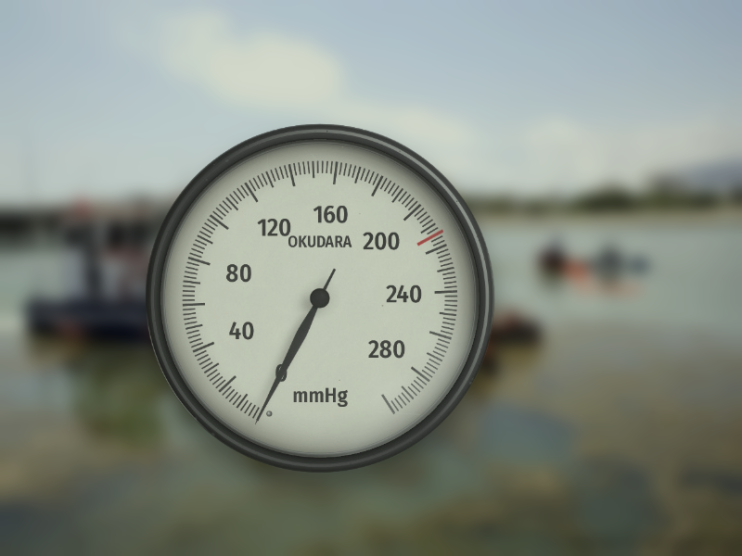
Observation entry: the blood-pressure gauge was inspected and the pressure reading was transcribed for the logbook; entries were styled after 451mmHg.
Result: 0mmHg
